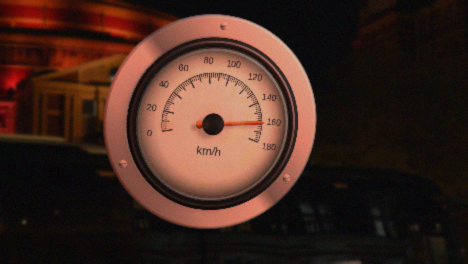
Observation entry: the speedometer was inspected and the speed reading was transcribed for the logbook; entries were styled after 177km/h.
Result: 160km/h
